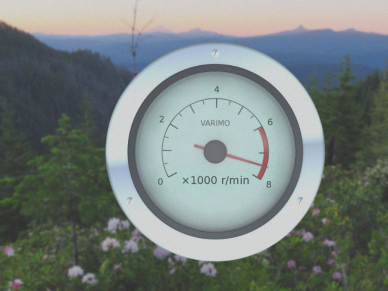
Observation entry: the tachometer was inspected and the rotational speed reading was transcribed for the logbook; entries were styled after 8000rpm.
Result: 7500rpm
